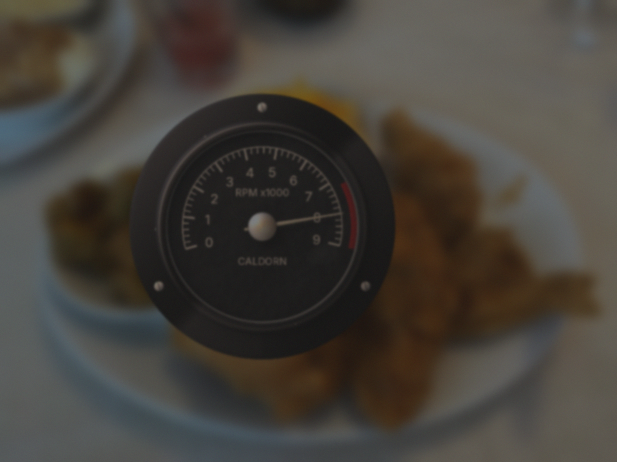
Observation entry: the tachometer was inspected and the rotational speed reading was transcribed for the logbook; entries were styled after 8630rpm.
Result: 8000rpm
